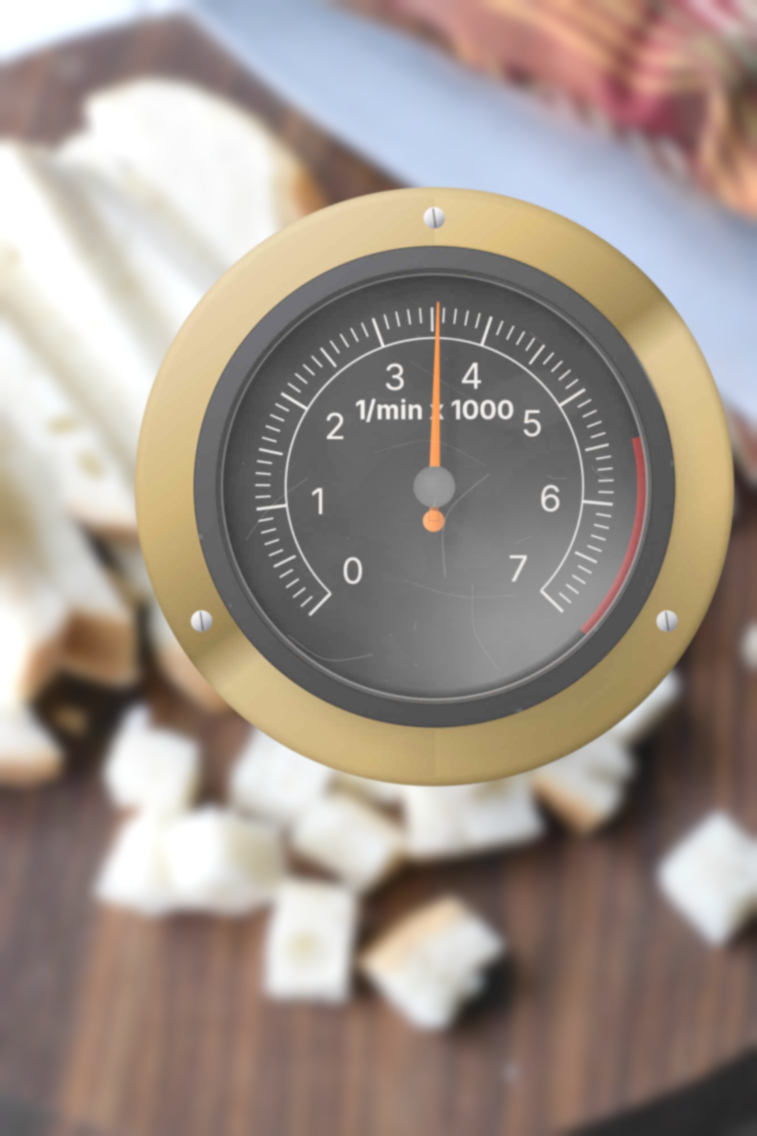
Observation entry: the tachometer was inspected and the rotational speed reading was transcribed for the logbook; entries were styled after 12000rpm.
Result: 3550rpm
